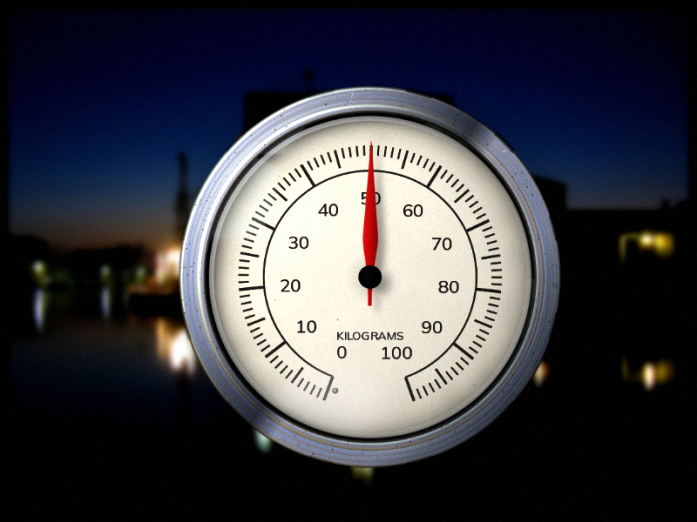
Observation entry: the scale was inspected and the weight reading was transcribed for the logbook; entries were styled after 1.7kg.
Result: 50kg
